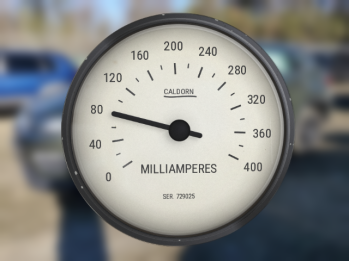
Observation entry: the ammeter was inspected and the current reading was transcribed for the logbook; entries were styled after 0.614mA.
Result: 80mA
